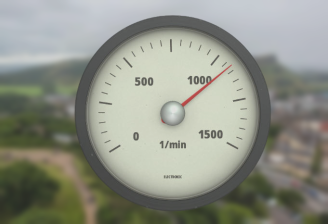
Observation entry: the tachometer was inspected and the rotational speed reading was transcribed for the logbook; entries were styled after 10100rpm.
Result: 1075rpm
